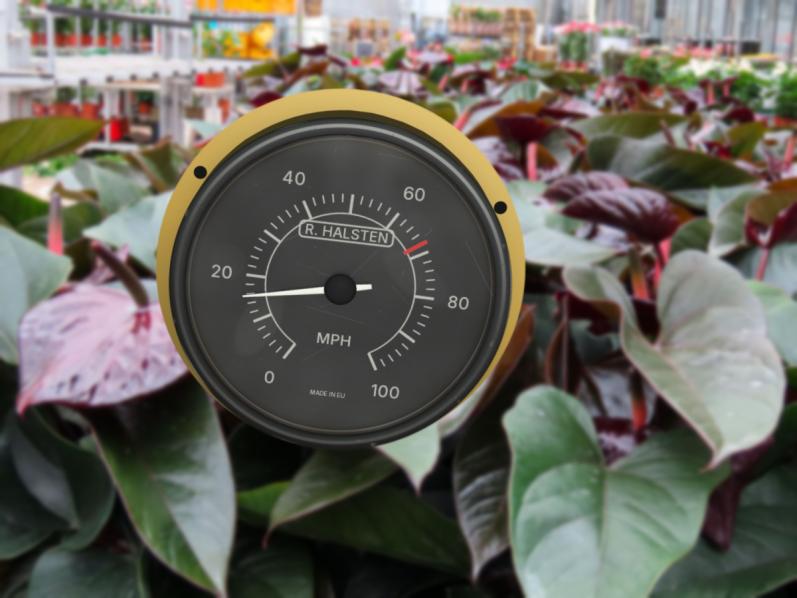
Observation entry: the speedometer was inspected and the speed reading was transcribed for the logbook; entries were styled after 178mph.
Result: 16mph
